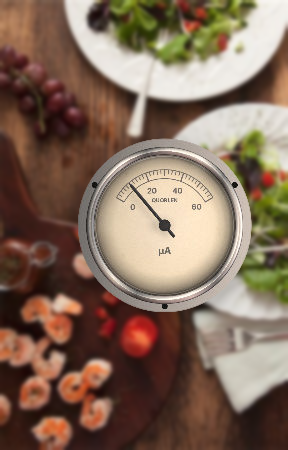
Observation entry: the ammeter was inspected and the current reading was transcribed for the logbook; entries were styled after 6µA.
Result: 10µA
